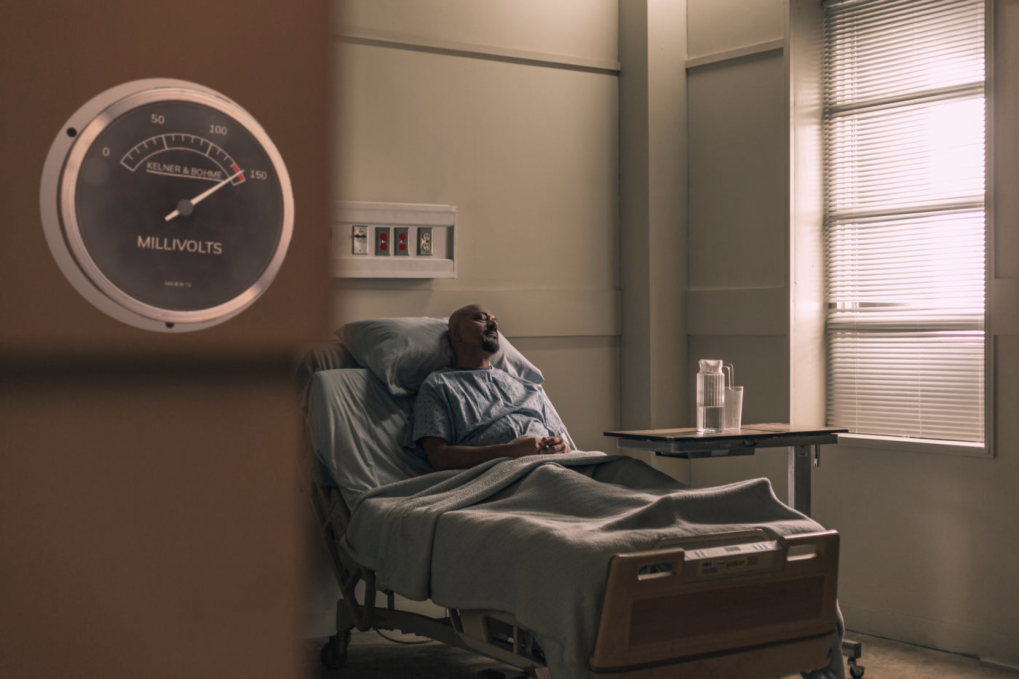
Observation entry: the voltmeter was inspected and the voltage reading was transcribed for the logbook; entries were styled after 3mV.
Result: 140mV
